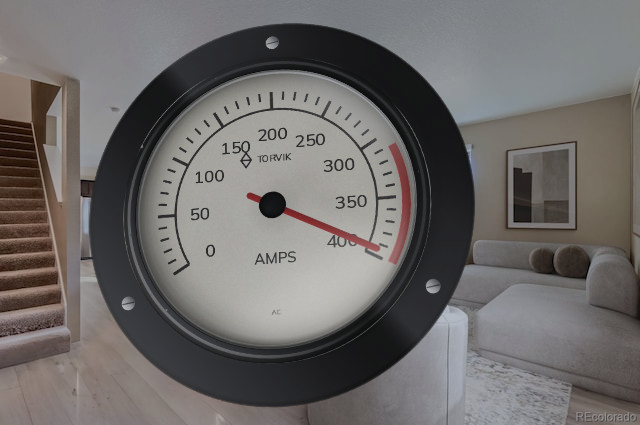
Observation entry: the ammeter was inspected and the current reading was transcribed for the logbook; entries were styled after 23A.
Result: 395A
